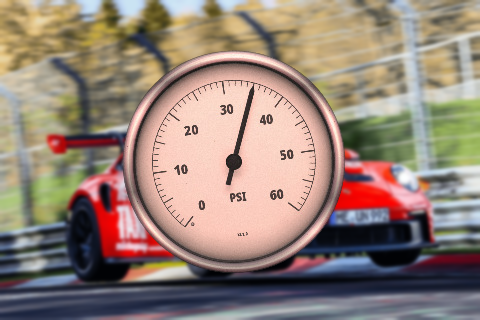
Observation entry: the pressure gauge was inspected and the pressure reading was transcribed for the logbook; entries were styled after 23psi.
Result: 35psi
